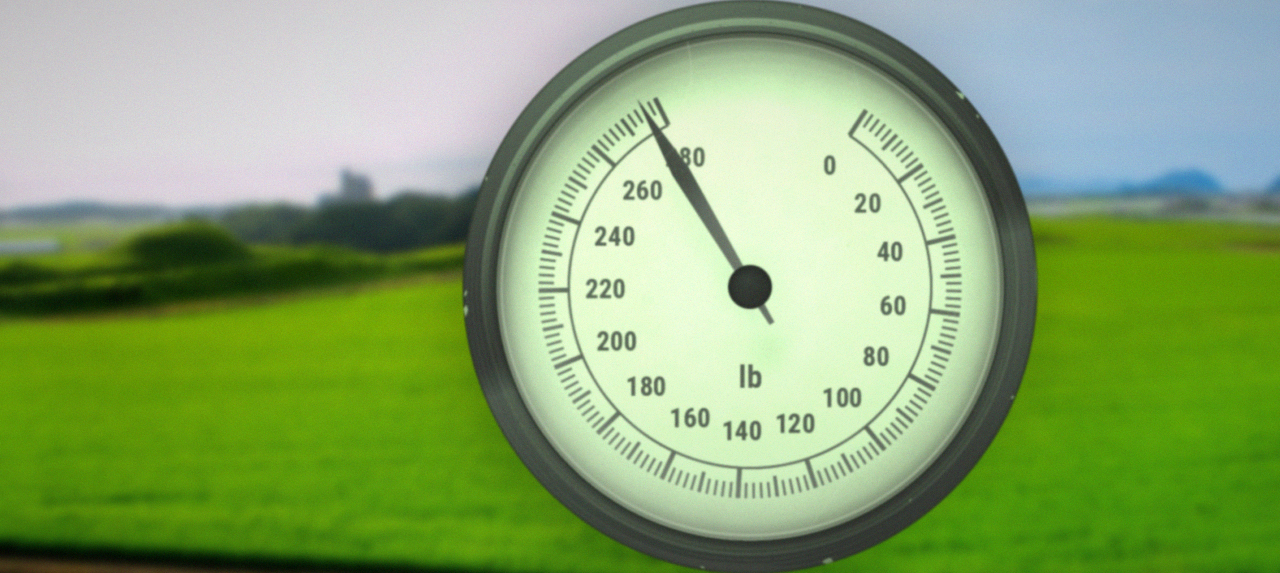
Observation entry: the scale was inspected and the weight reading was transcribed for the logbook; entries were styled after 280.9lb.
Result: 276lb
